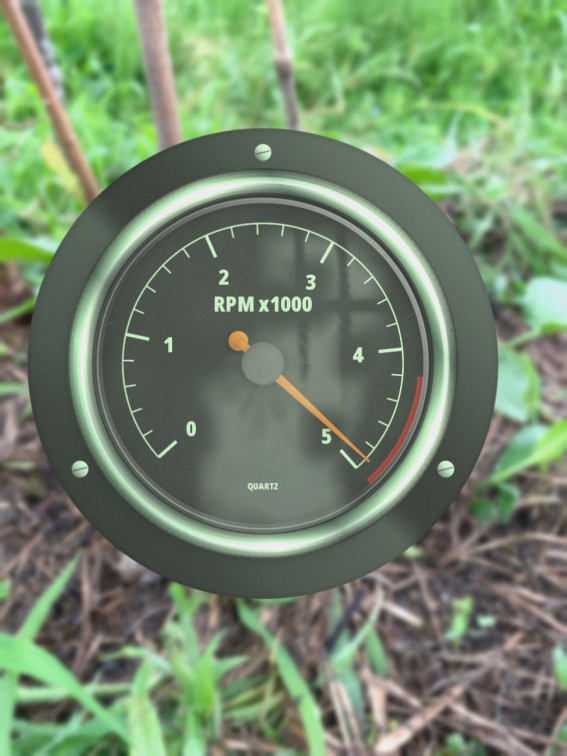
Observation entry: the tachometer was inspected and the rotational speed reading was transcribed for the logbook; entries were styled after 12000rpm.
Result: 4900rpm
